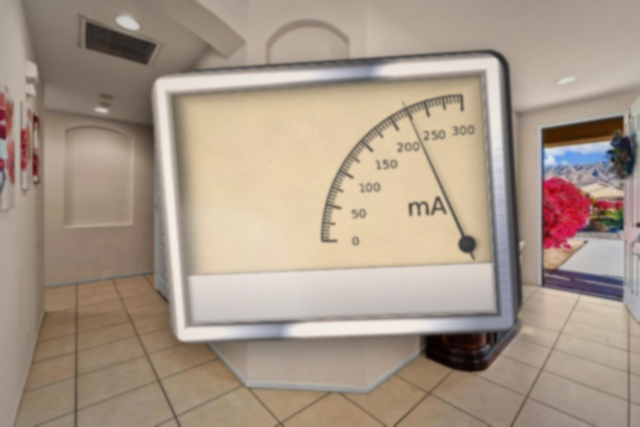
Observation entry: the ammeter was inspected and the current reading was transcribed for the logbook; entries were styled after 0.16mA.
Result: 225mA
